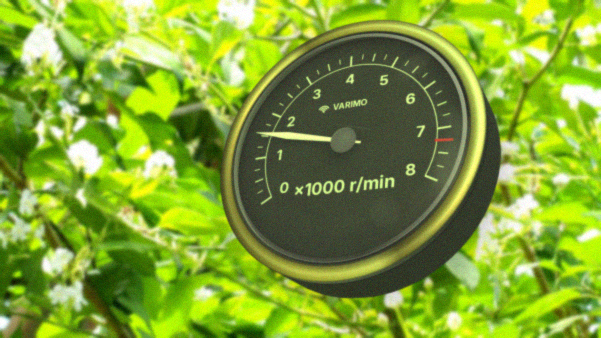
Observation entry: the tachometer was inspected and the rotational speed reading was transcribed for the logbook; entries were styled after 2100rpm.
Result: 1500rpm
